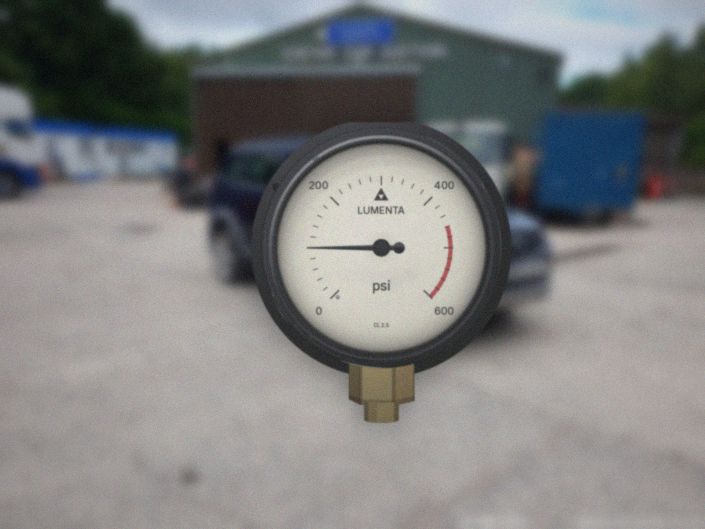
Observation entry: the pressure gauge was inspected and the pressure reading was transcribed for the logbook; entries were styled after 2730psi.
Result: 100psi
